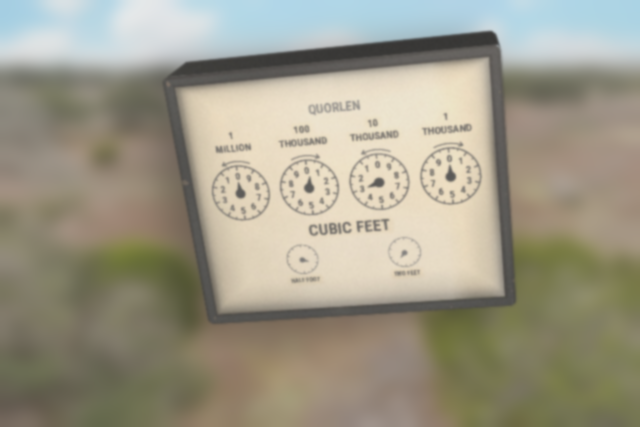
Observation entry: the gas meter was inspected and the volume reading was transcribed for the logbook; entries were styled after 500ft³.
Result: 3000ft³
